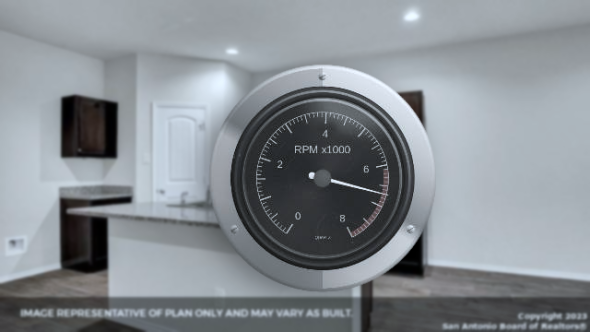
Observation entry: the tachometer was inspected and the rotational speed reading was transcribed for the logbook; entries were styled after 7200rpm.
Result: 6700rpm
